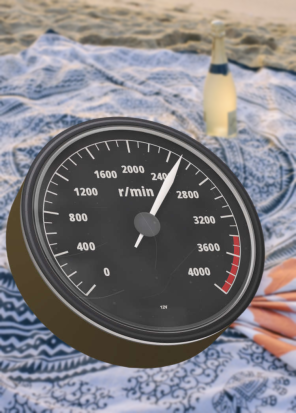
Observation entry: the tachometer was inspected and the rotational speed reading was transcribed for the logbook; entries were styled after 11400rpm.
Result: 2500rpm
